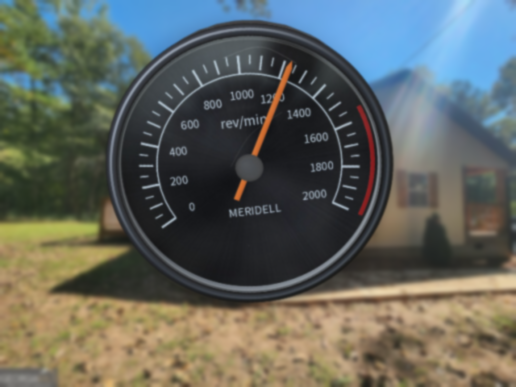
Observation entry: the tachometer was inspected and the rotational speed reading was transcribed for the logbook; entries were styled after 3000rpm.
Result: 1225rpm
